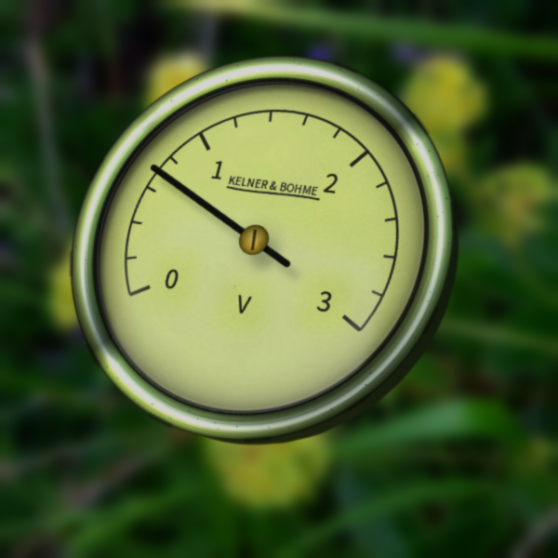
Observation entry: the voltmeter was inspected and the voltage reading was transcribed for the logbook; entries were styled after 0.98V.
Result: 0.7V
